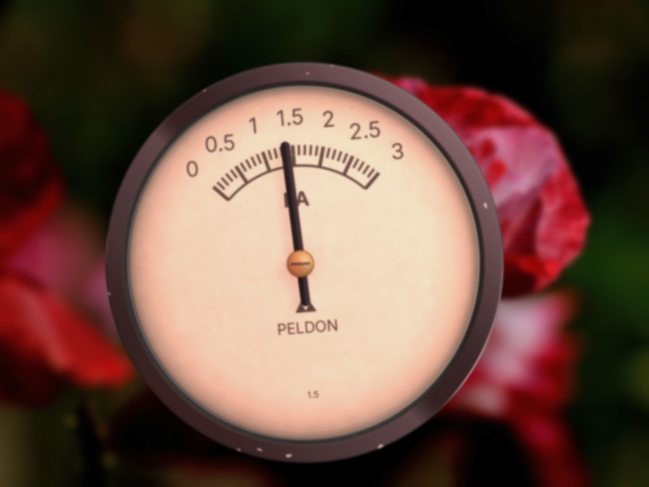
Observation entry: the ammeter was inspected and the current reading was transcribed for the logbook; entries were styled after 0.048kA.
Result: 1.4kA
